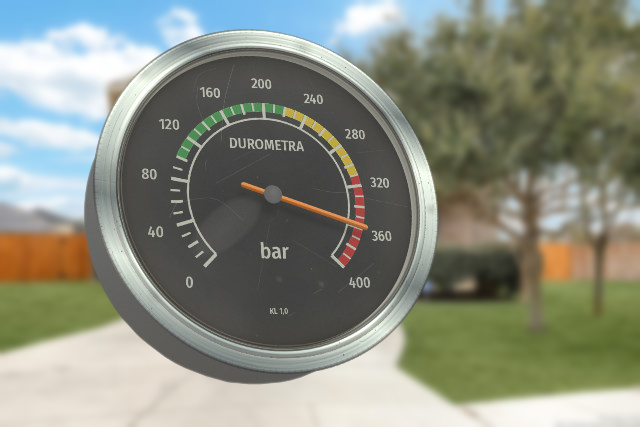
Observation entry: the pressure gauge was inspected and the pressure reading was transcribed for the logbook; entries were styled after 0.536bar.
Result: 360bar
